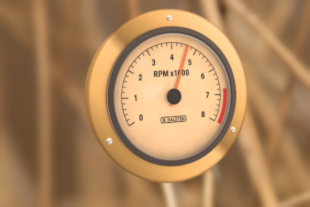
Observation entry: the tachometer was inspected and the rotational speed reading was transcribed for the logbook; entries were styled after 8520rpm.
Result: 4600rpm
